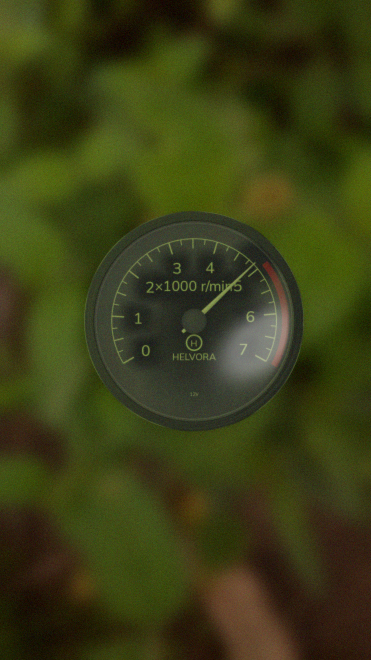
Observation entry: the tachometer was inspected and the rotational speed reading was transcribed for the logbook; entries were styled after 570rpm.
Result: 4875rpm
